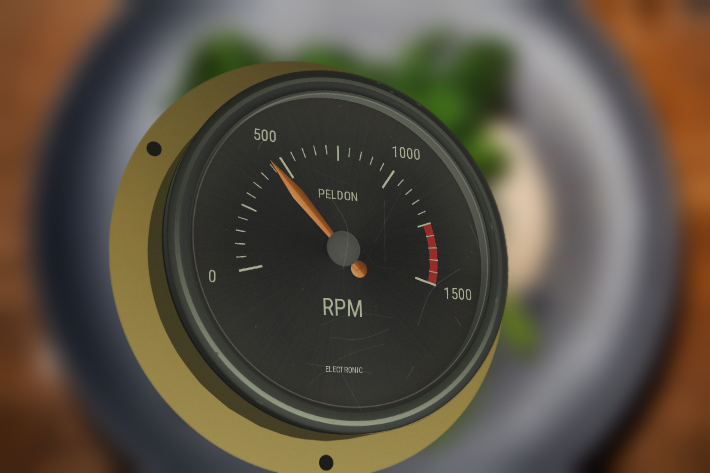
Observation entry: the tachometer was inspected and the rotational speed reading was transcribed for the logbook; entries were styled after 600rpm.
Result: 450rpm
